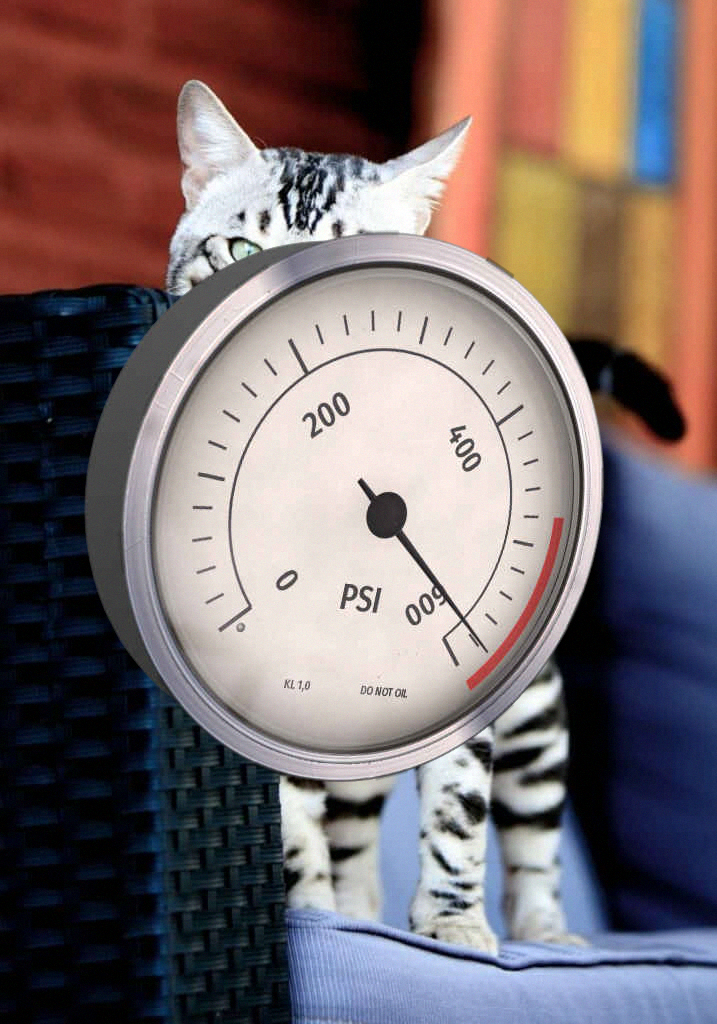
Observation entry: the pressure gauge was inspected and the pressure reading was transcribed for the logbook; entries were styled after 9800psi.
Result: 580psi
